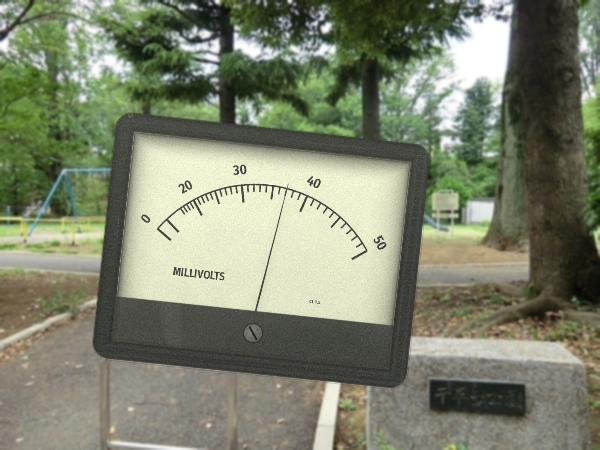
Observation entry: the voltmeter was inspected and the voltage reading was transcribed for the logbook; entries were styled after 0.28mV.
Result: 37mV
